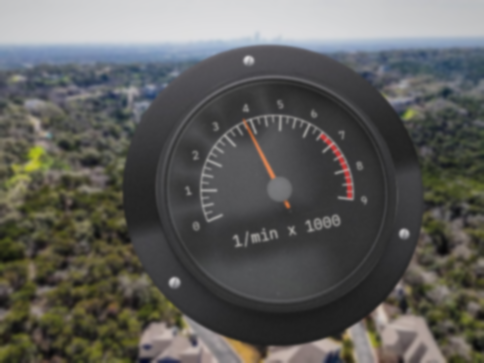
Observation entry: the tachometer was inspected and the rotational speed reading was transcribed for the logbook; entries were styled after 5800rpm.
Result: 3750rpm
